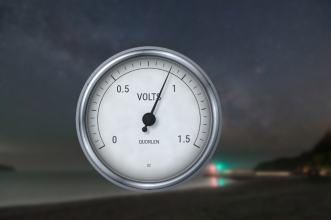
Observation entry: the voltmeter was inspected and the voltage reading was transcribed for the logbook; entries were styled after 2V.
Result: 0.9V
